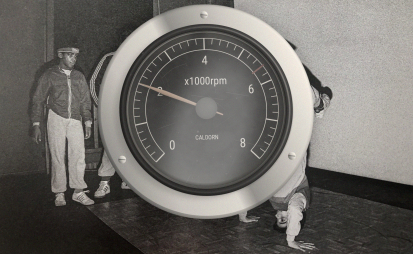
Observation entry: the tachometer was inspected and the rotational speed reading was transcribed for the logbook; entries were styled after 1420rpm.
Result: 2000rpm
